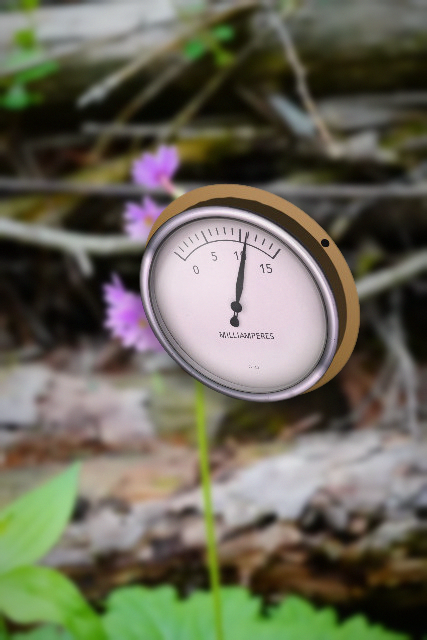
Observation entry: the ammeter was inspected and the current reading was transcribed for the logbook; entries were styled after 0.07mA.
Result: 11mA
